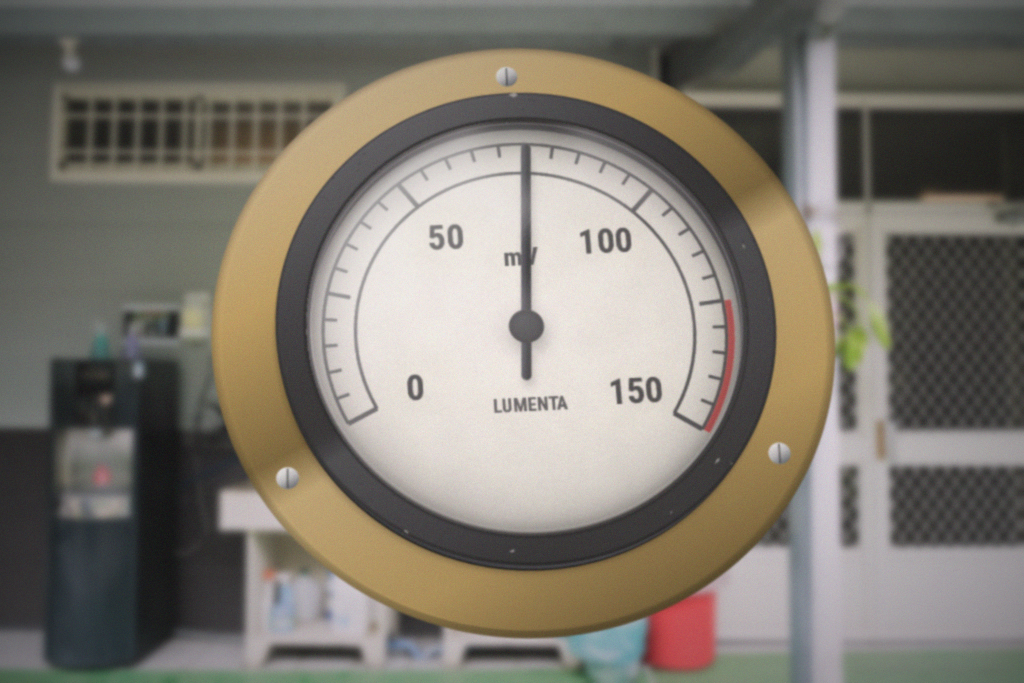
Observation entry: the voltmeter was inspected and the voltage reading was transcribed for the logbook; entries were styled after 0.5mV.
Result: 75mV
